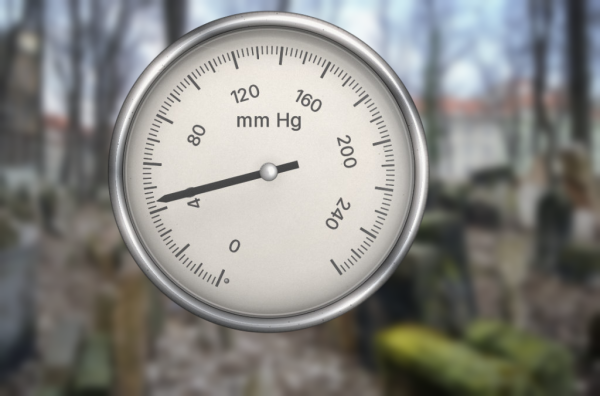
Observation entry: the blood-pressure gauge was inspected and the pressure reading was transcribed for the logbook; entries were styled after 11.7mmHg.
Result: 44mmHg
